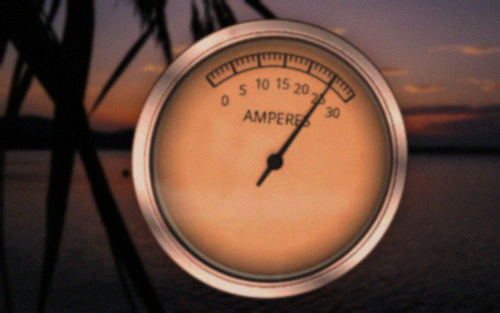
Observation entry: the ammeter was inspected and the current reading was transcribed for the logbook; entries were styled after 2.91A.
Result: 25A
